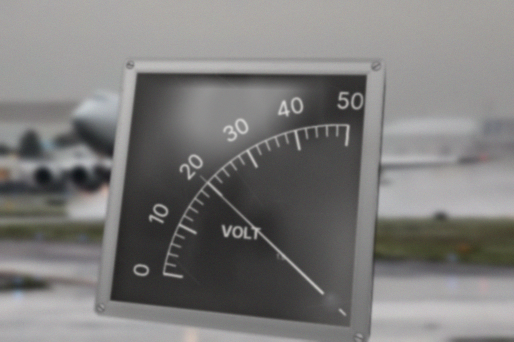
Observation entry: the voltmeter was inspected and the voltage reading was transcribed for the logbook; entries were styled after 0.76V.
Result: 20V
